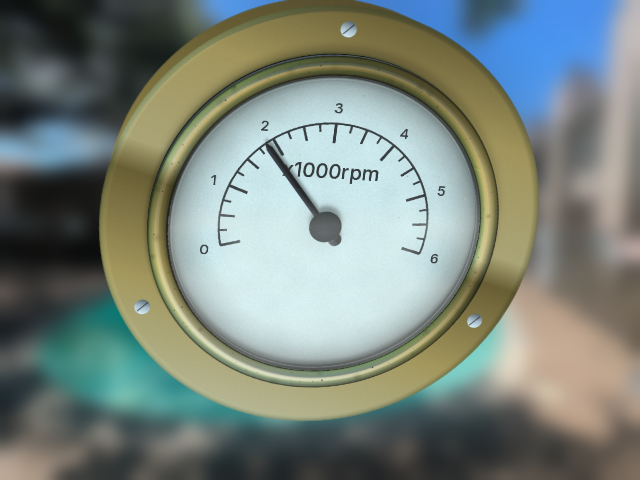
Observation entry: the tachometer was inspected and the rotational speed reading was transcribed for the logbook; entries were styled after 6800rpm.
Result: 1875rpm
